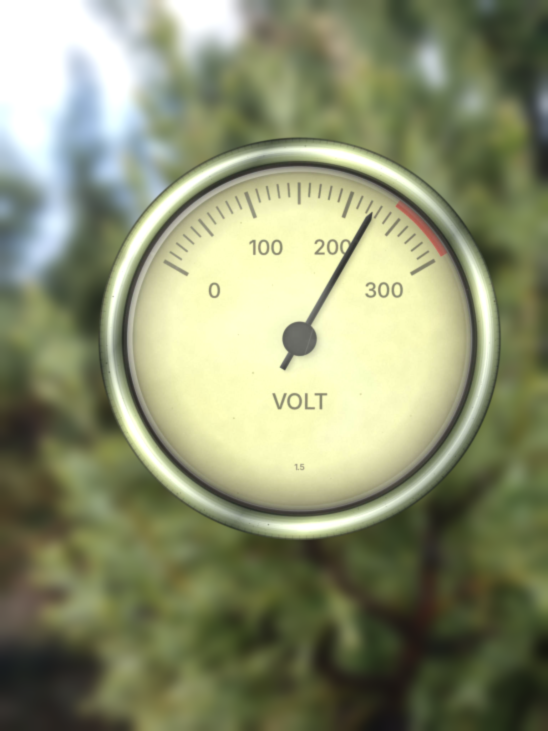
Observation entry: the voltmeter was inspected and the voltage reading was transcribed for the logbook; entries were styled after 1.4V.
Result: 225V
